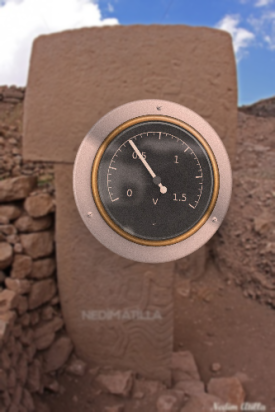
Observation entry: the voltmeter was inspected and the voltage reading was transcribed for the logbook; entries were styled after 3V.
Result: 0.5V
